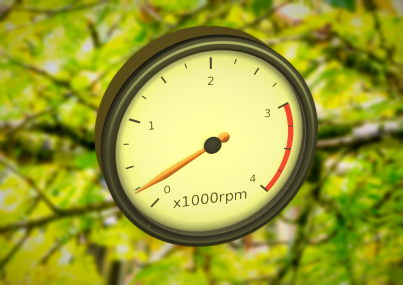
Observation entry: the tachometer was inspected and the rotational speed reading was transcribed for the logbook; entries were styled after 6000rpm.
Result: 250rpm
